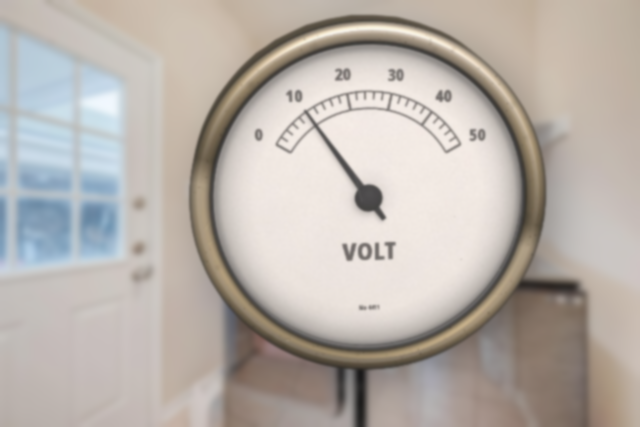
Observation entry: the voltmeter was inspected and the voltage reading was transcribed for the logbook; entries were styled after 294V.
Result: 10V
